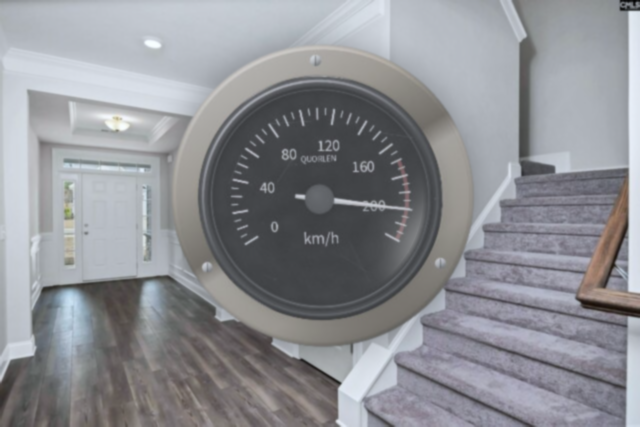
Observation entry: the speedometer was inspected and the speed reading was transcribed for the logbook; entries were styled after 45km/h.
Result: 200km/h
